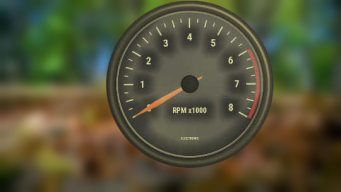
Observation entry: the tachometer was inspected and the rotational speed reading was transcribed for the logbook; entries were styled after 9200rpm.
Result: 0rpm
